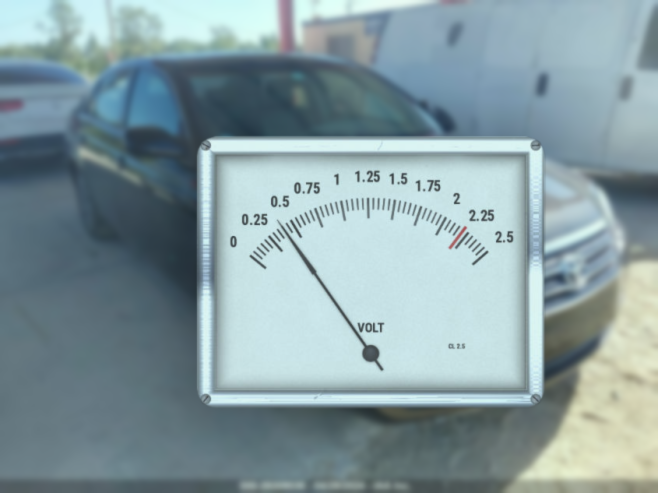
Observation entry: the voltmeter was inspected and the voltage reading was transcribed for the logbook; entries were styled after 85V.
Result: 0.4V
